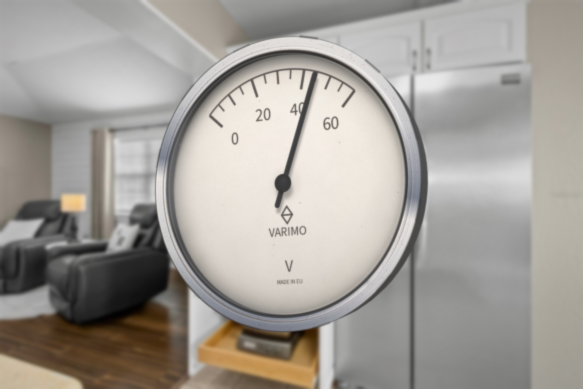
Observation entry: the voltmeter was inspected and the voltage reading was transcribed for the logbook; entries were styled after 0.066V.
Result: 45V
